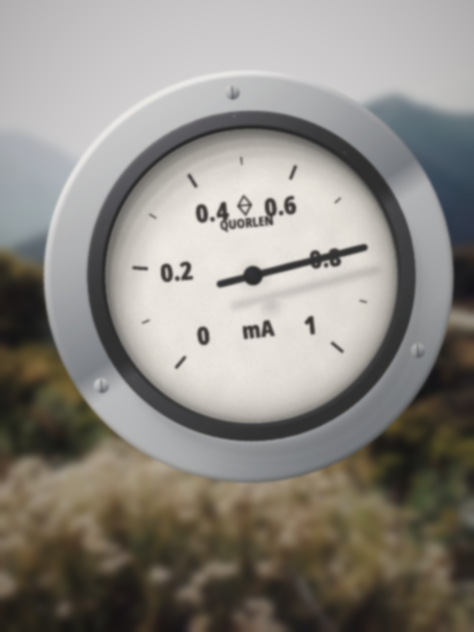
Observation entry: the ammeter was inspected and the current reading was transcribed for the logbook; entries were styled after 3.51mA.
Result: 0.8mA
